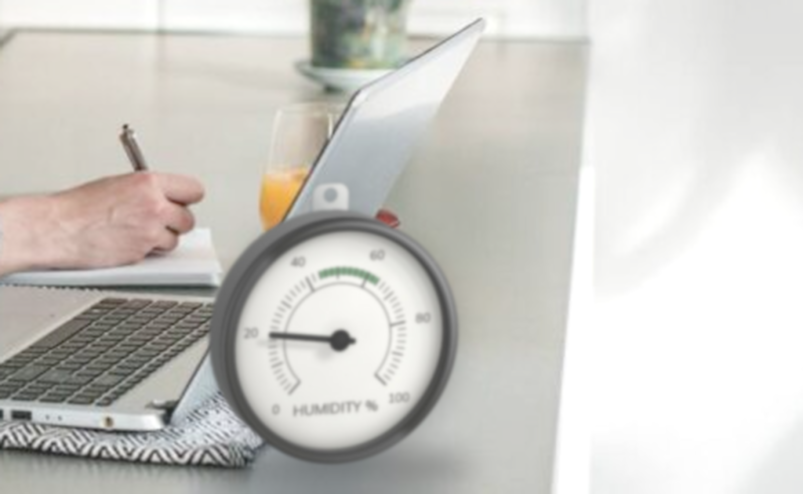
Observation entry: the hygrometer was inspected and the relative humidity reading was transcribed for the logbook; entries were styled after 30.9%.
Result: 20%
